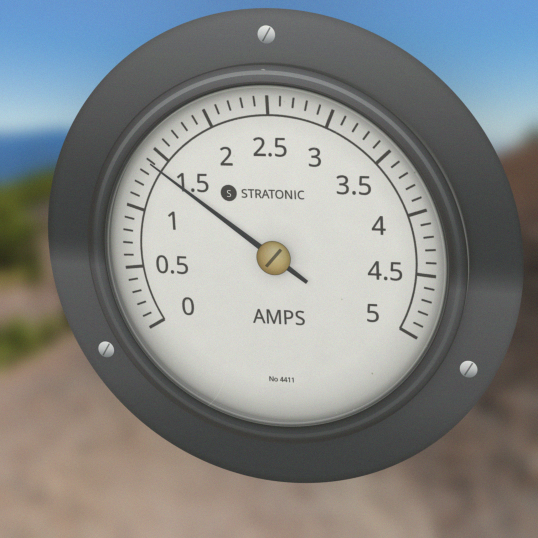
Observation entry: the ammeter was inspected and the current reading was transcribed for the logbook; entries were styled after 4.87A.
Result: 1.4A
